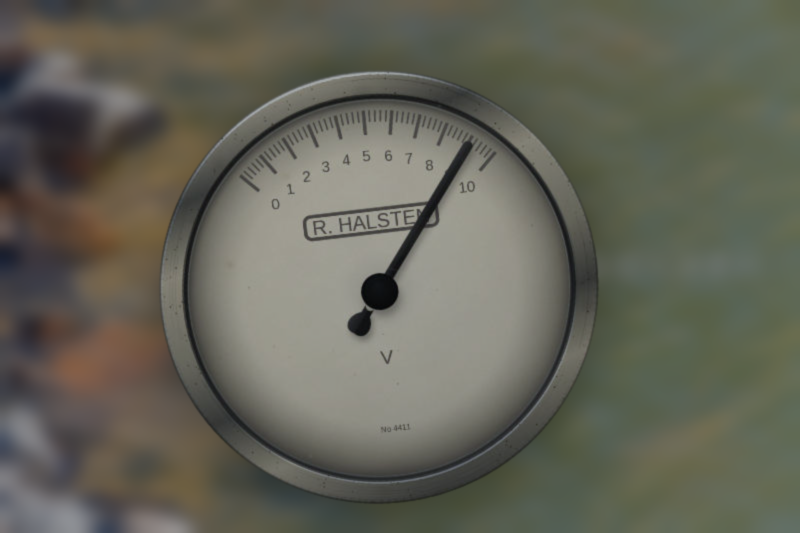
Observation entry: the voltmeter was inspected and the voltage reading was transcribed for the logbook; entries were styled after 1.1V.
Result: 9V
